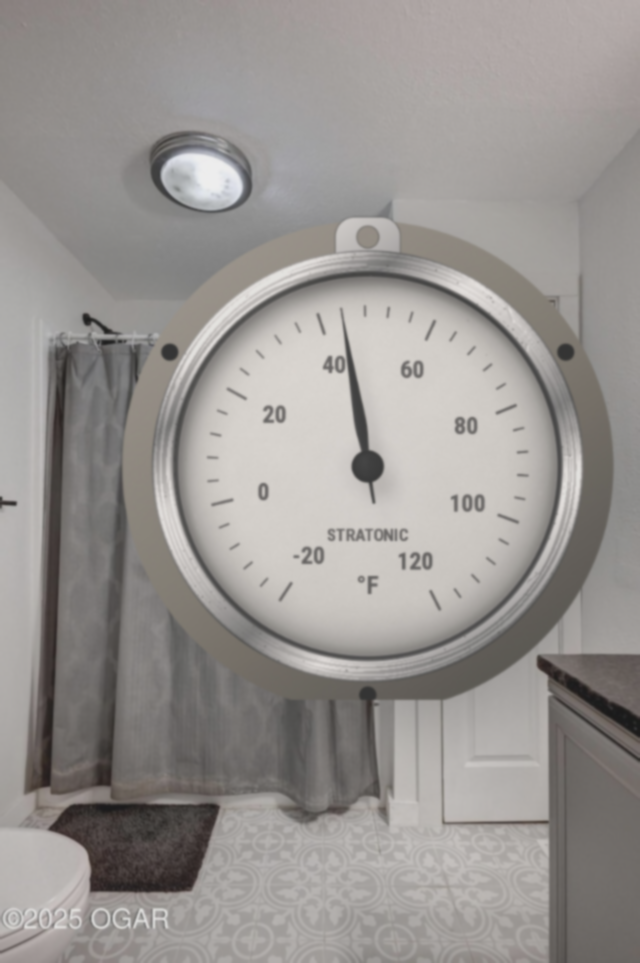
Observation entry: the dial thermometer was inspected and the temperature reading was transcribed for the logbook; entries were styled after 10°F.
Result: 44°F
